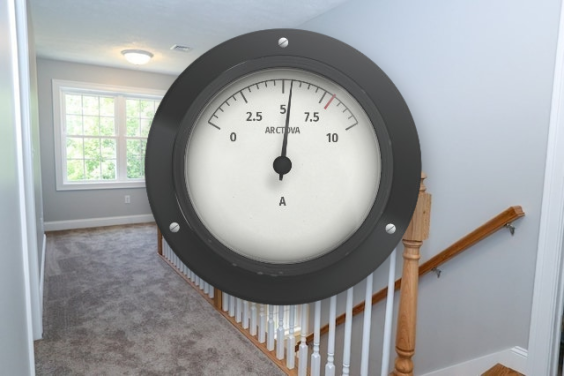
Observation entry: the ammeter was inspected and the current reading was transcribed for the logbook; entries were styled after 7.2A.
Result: 5.5A
